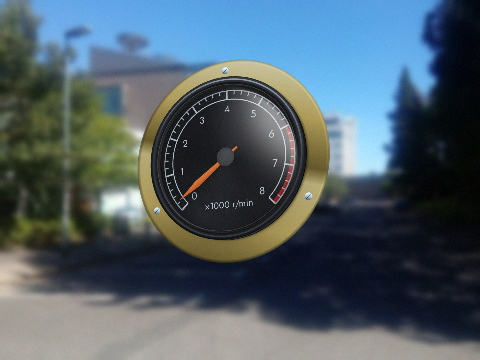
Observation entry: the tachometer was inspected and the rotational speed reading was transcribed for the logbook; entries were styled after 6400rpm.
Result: 200rpm
